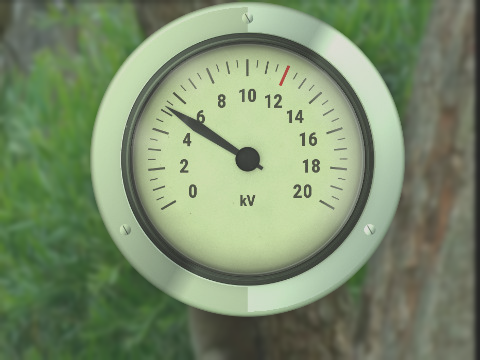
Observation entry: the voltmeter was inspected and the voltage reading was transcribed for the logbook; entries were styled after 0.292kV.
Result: 5.25kV
